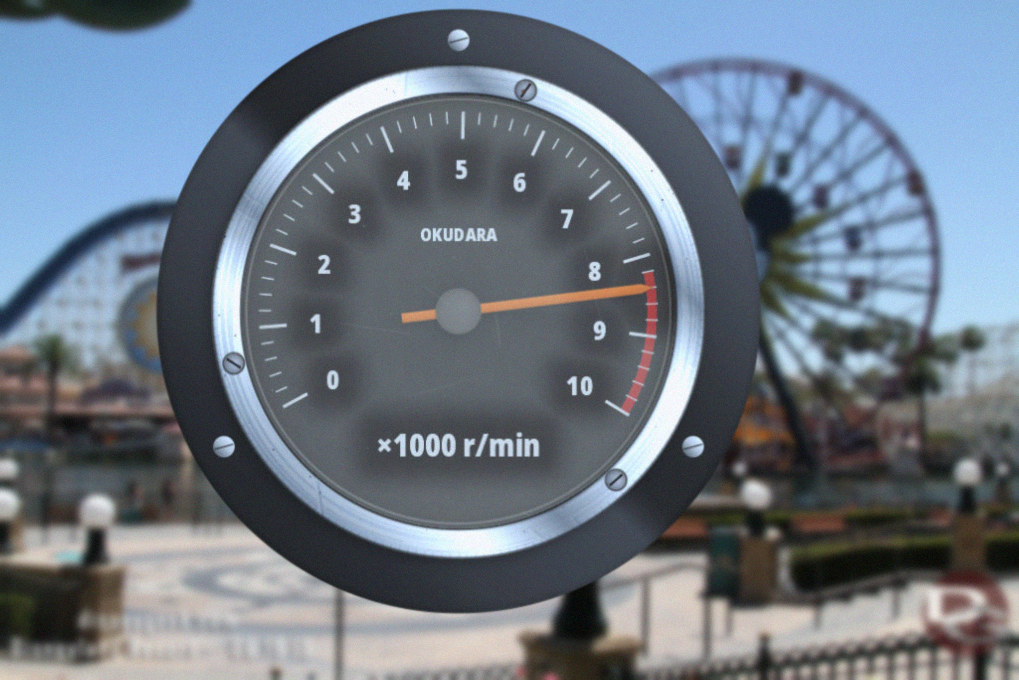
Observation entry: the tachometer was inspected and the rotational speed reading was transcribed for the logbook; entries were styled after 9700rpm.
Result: 8400rpm
